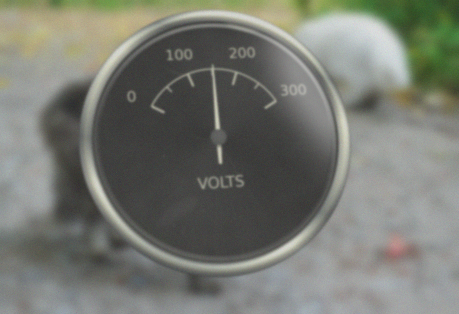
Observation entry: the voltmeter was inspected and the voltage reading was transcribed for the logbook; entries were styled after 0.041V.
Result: 150V
